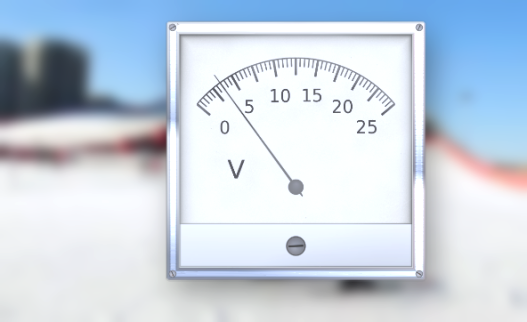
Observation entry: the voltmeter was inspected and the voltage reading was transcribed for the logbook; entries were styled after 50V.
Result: 3.5V
